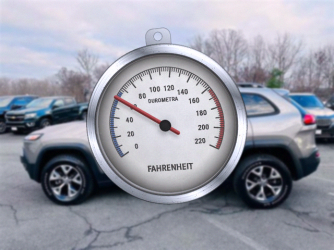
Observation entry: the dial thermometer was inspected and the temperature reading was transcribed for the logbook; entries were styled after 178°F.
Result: 60°F
